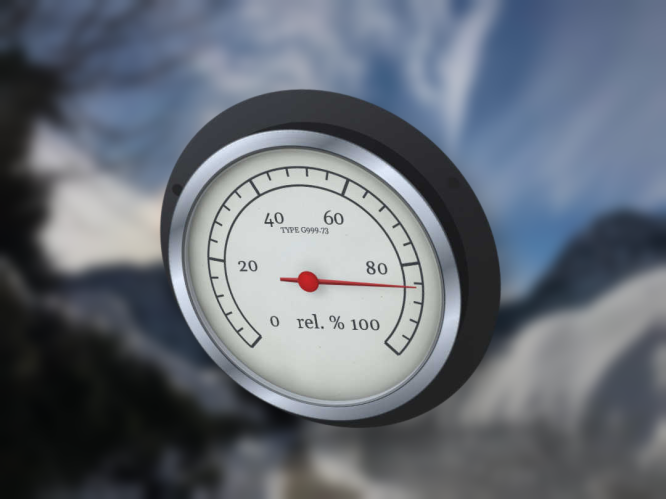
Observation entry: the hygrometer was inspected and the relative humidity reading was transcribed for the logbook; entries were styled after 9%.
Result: 84%
